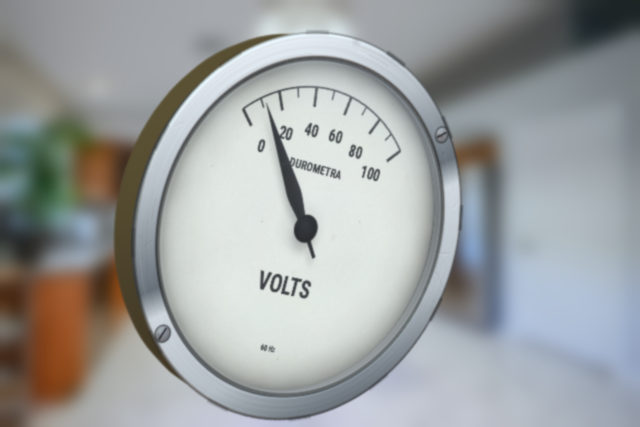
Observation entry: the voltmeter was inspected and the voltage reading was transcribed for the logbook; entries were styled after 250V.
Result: 10V
